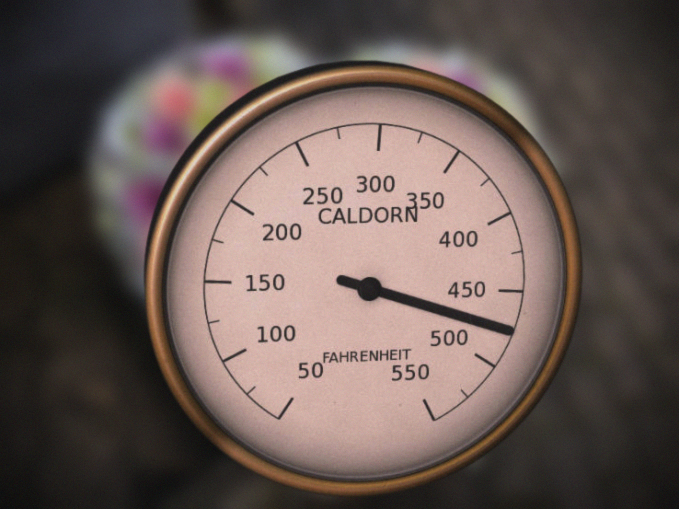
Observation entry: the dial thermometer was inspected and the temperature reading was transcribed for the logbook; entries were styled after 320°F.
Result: 475°F
